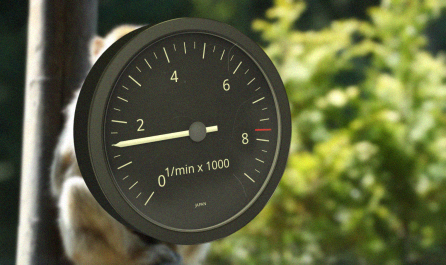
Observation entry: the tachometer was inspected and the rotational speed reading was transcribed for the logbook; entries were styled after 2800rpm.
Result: 1500rpm
